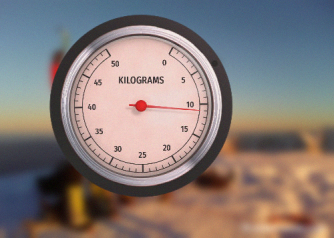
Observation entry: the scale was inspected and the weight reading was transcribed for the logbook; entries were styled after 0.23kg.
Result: 11kg
